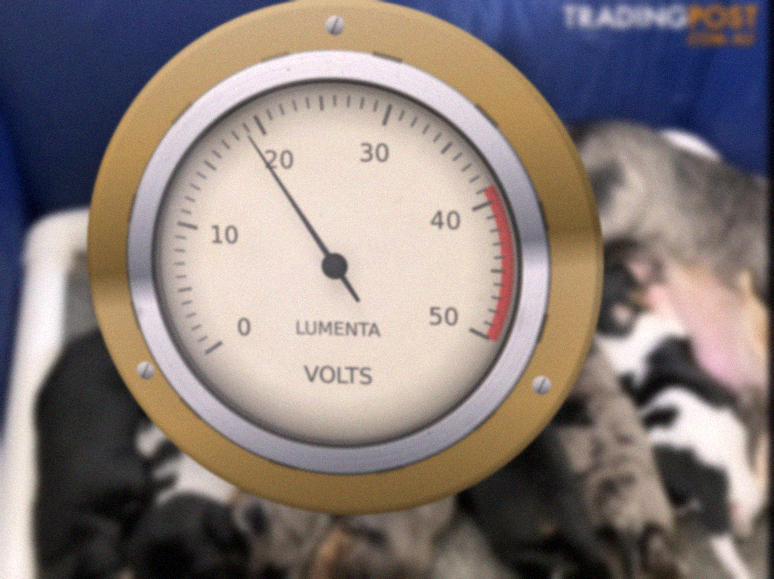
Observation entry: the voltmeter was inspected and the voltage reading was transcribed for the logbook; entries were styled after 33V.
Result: 19V
